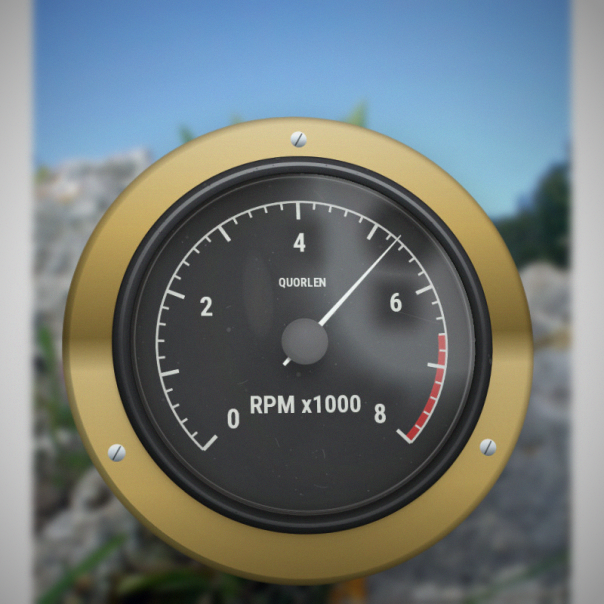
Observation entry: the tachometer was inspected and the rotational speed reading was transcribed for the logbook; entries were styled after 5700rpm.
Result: 5300rpm
